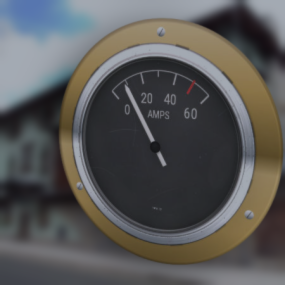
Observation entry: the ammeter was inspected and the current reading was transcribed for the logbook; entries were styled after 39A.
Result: 10A
